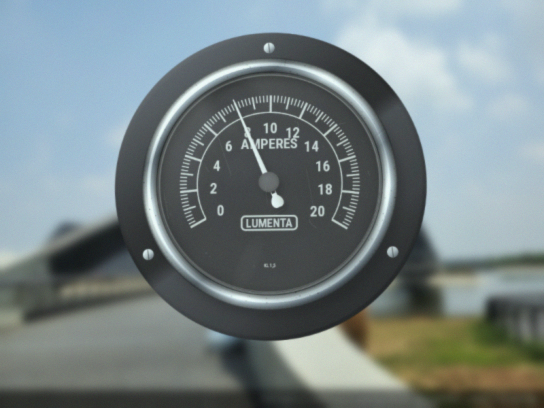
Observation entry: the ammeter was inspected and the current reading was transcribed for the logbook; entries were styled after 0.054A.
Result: 8A
